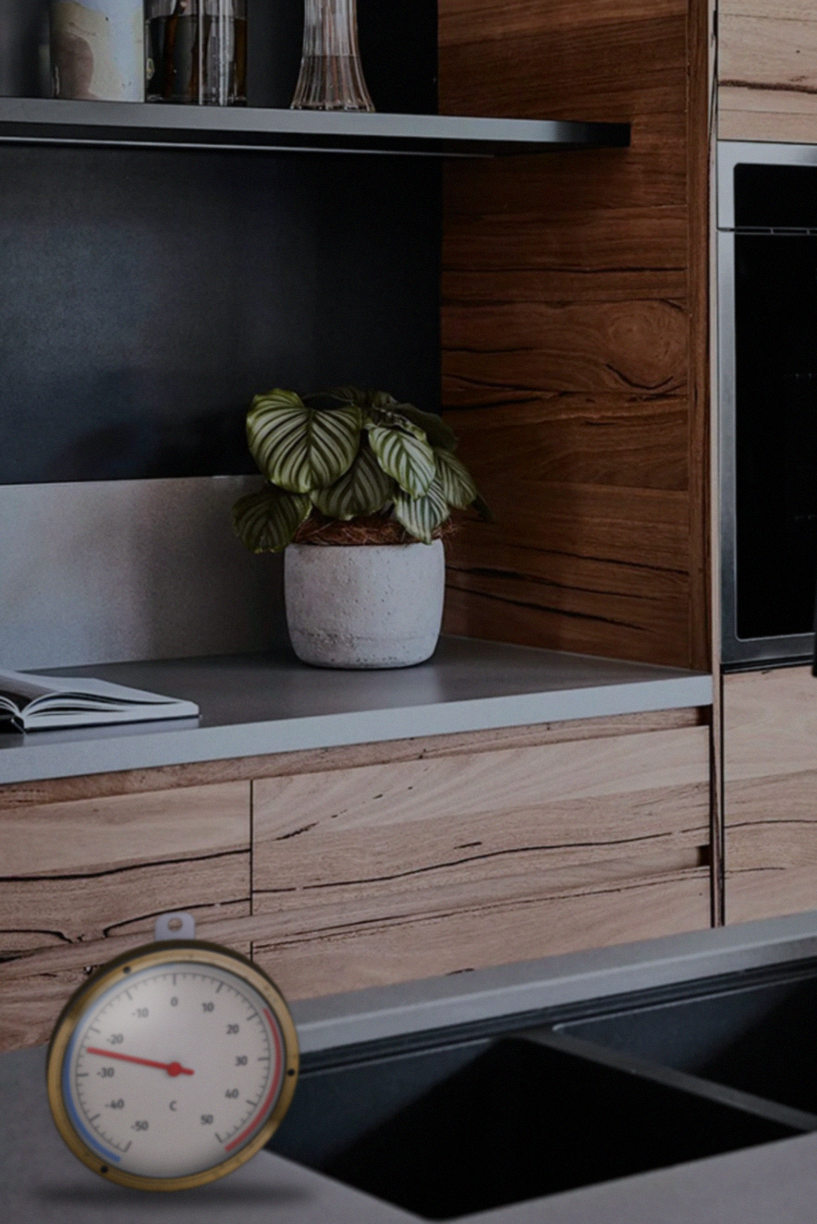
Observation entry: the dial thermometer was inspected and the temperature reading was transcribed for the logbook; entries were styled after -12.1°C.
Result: -24°C
